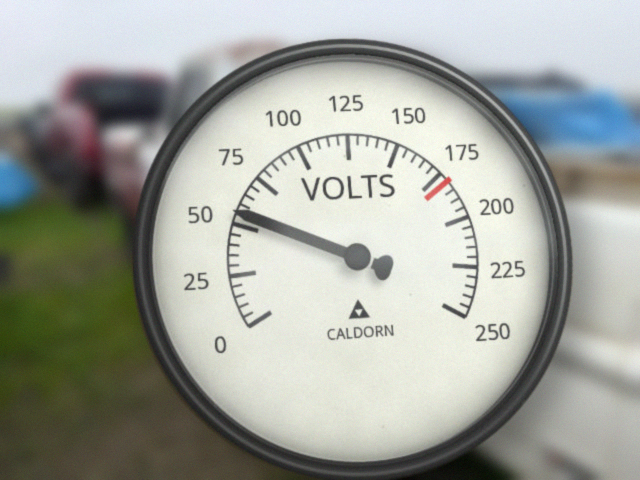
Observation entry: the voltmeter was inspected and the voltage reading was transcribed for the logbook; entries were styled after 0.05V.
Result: 55V
